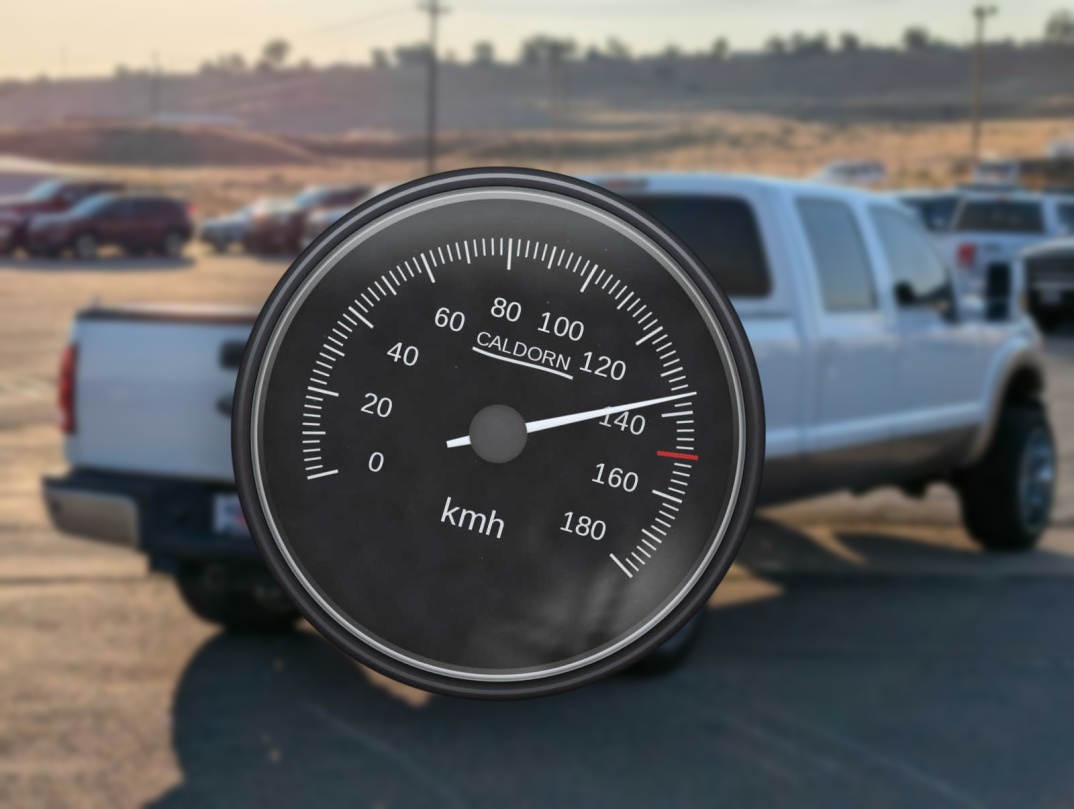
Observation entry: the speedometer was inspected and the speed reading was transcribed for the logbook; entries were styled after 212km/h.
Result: 136km/h
